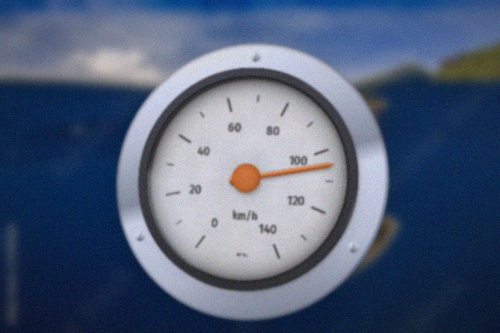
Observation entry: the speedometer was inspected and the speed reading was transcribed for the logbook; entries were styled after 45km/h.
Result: 105km/h
